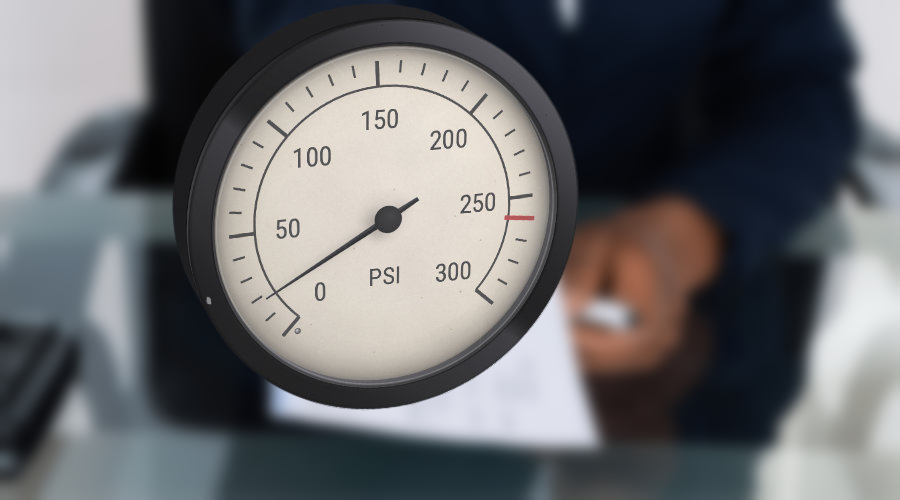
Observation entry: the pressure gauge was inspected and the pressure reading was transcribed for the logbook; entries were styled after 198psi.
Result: 20psi
